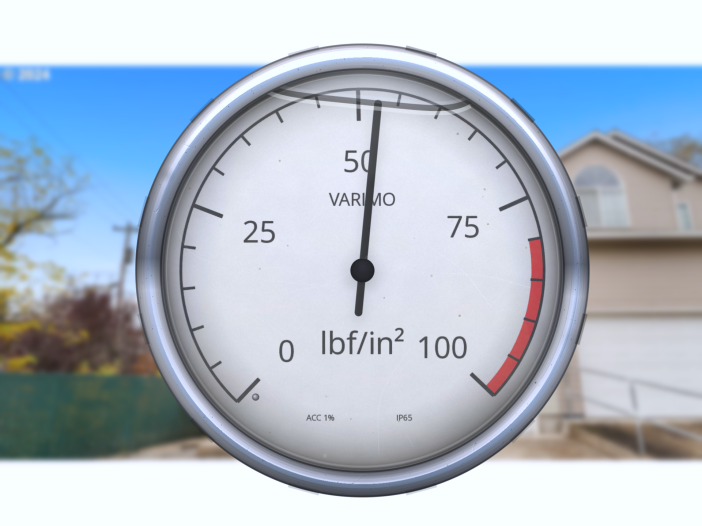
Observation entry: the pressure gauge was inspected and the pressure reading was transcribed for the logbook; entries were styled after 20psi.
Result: 52.5psi
